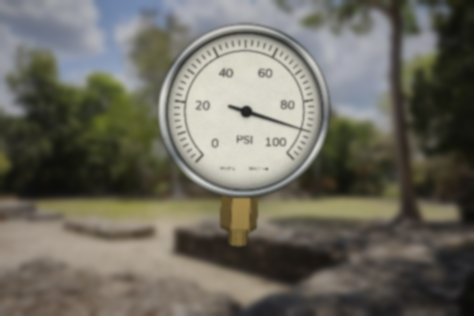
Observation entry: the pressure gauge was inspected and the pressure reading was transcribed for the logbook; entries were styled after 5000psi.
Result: 90psi
